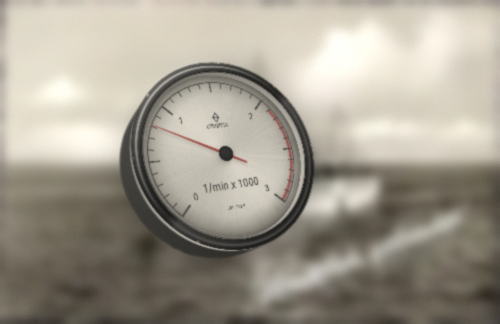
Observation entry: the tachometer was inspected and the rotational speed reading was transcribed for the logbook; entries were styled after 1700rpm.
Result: 800rpm
